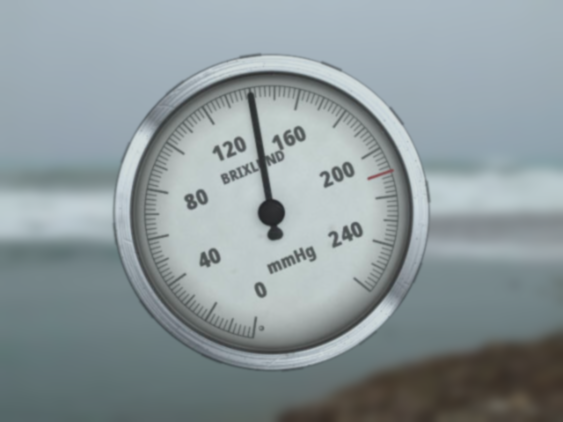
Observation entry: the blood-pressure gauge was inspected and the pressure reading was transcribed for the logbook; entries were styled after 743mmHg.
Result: 140mmHg
